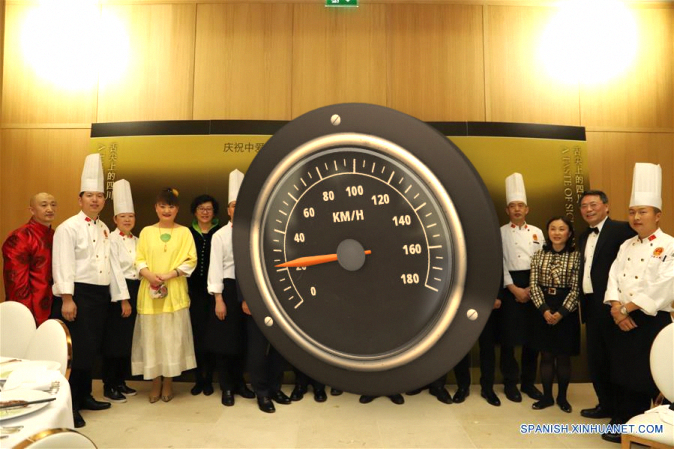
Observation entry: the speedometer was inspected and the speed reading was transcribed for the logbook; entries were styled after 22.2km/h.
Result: 22.5km/h
